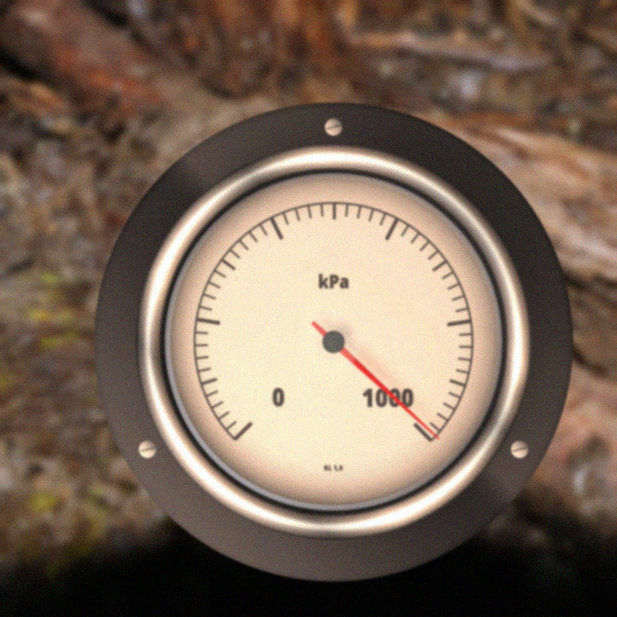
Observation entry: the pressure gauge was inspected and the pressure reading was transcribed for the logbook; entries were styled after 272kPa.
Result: 990kPa
